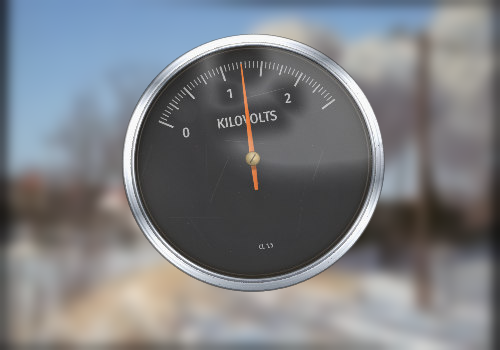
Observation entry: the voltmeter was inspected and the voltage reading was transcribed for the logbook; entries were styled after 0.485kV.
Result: 1.25kV
